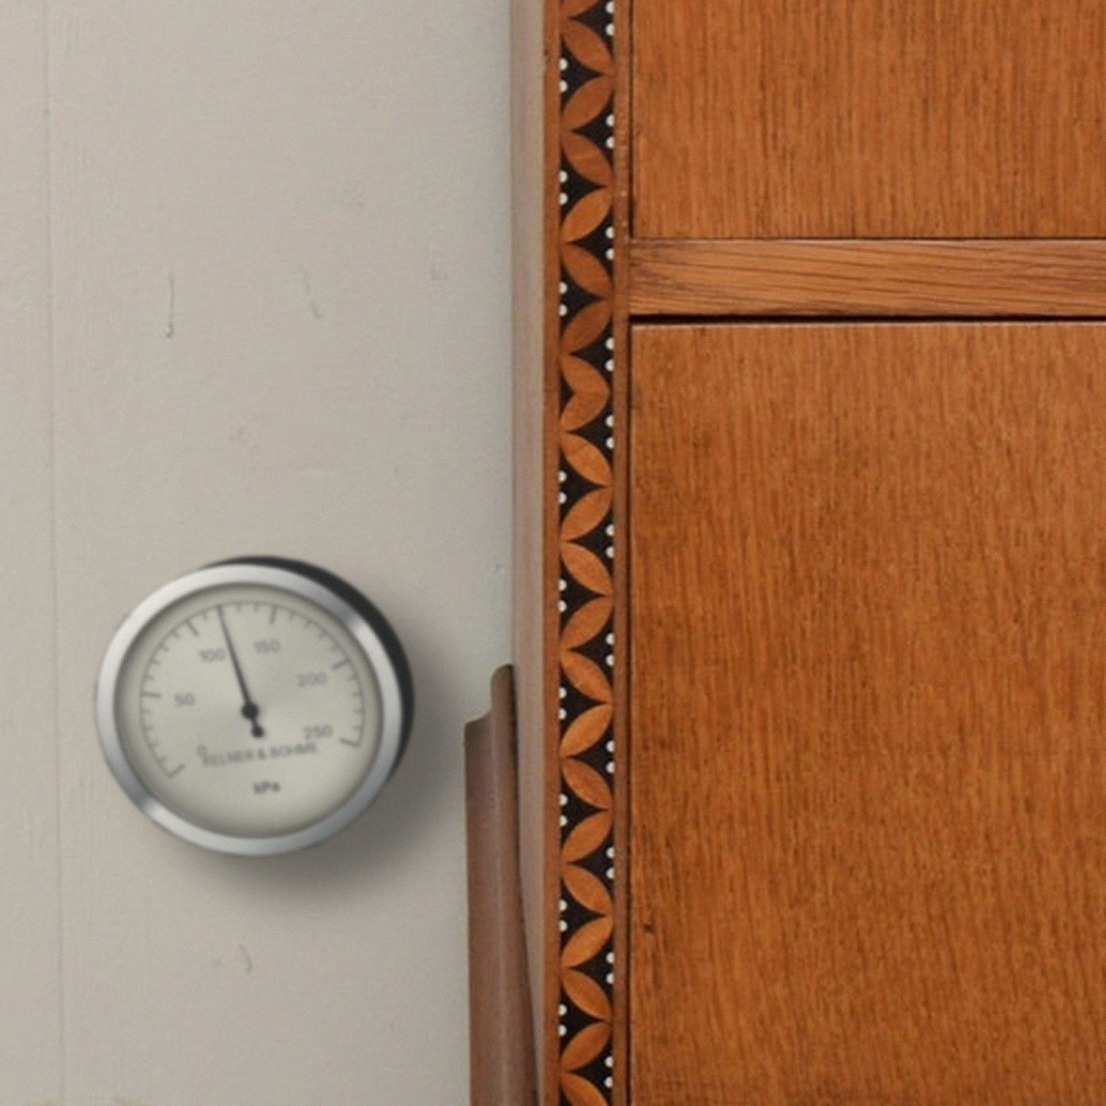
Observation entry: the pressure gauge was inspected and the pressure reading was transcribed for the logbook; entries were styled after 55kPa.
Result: 120kPa
